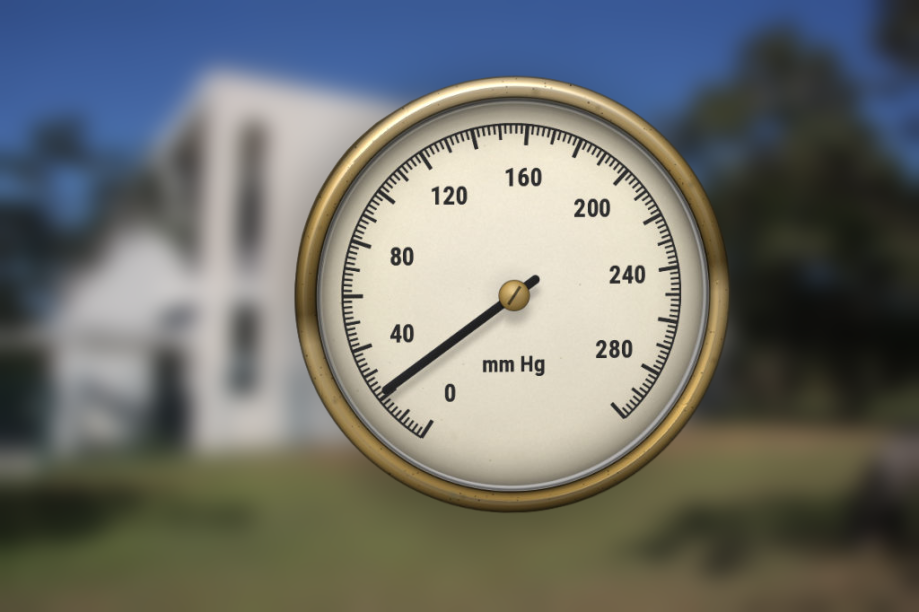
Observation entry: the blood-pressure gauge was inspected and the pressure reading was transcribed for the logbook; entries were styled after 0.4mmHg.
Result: 22mmHg
